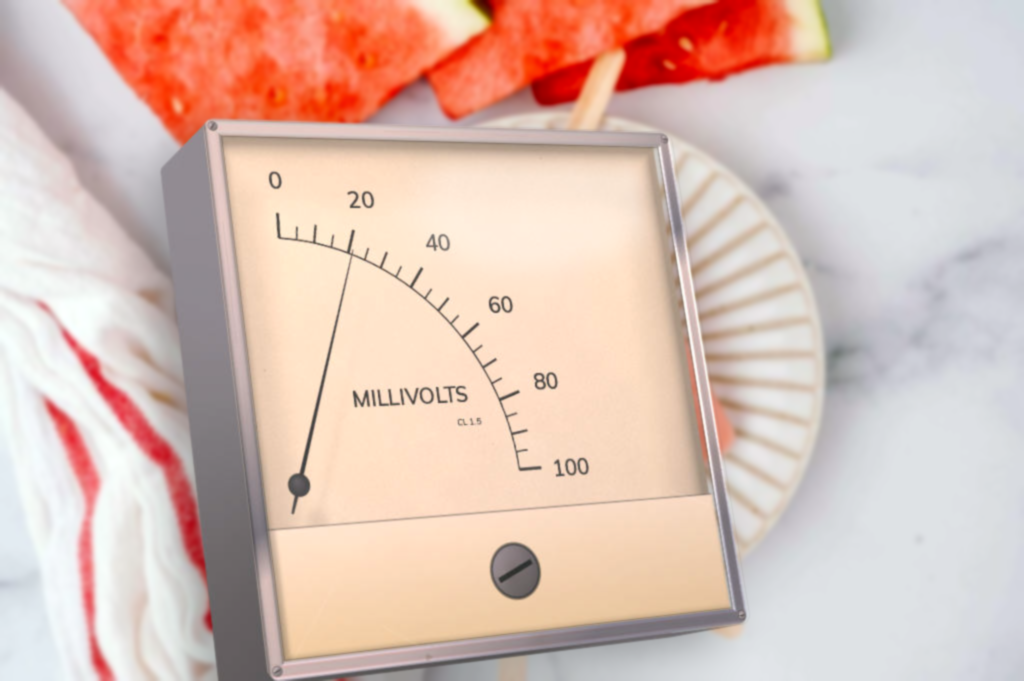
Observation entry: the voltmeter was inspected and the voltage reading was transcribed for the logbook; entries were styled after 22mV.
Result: 20mV
